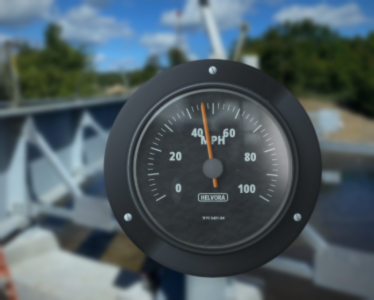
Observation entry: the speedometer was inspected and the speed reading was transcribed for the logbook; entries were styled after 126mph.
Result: 46mph
